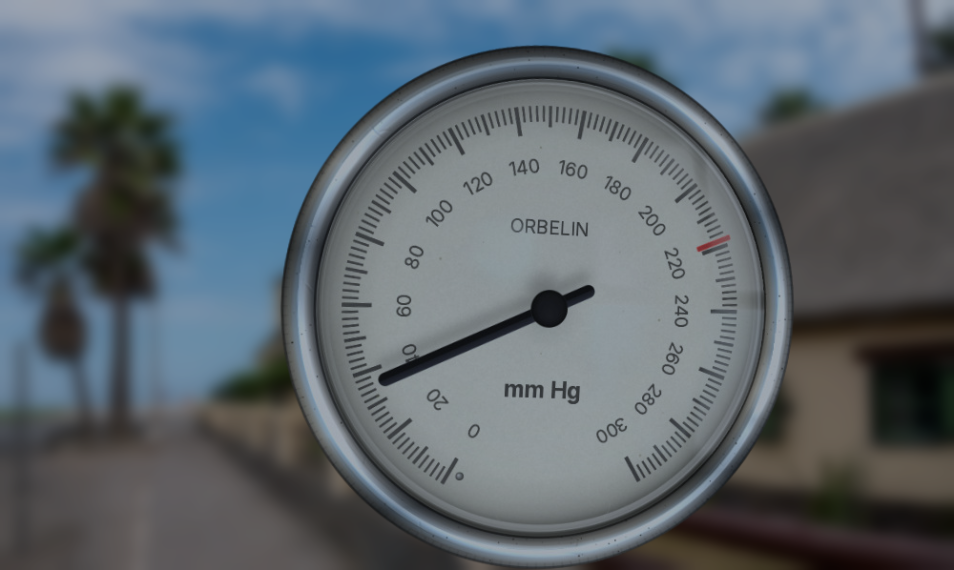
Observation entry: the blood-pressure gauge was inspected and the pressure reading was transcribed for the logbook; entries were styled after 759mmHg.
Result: 36mmHg
